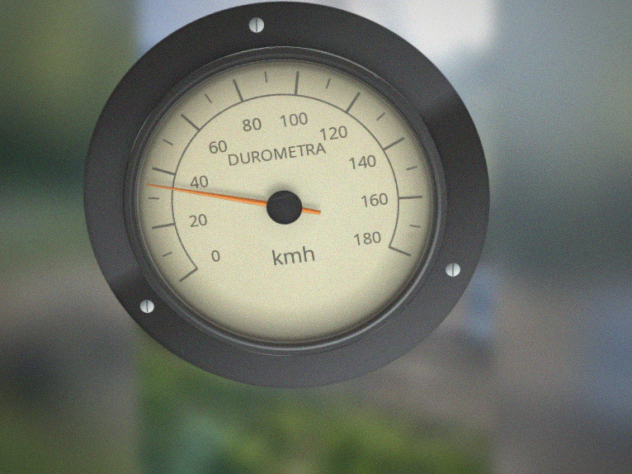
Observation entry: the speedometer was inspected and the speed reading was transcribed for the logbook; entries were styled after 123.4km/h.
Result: 35km/h
